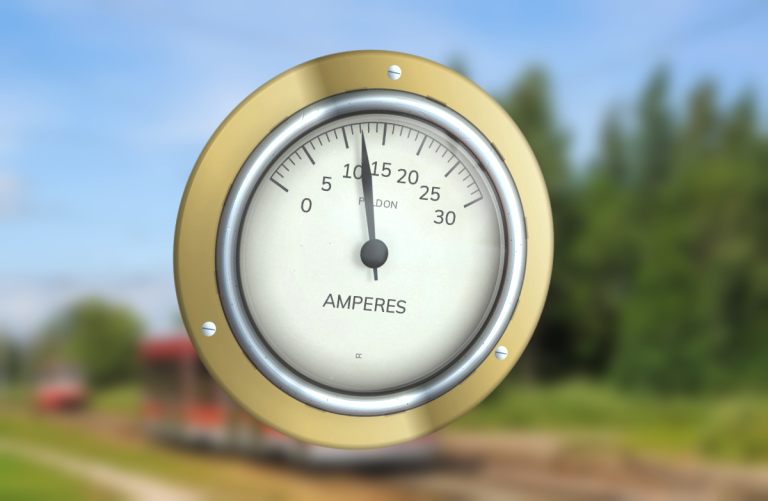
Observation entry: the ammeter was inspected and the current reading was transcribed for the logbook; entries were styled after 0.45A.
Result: 12A
